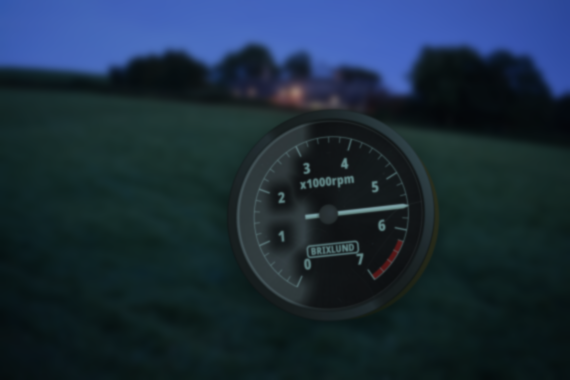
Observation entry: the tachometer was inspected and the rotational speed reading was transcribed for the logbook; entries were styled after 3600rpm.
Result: 5600rpm
